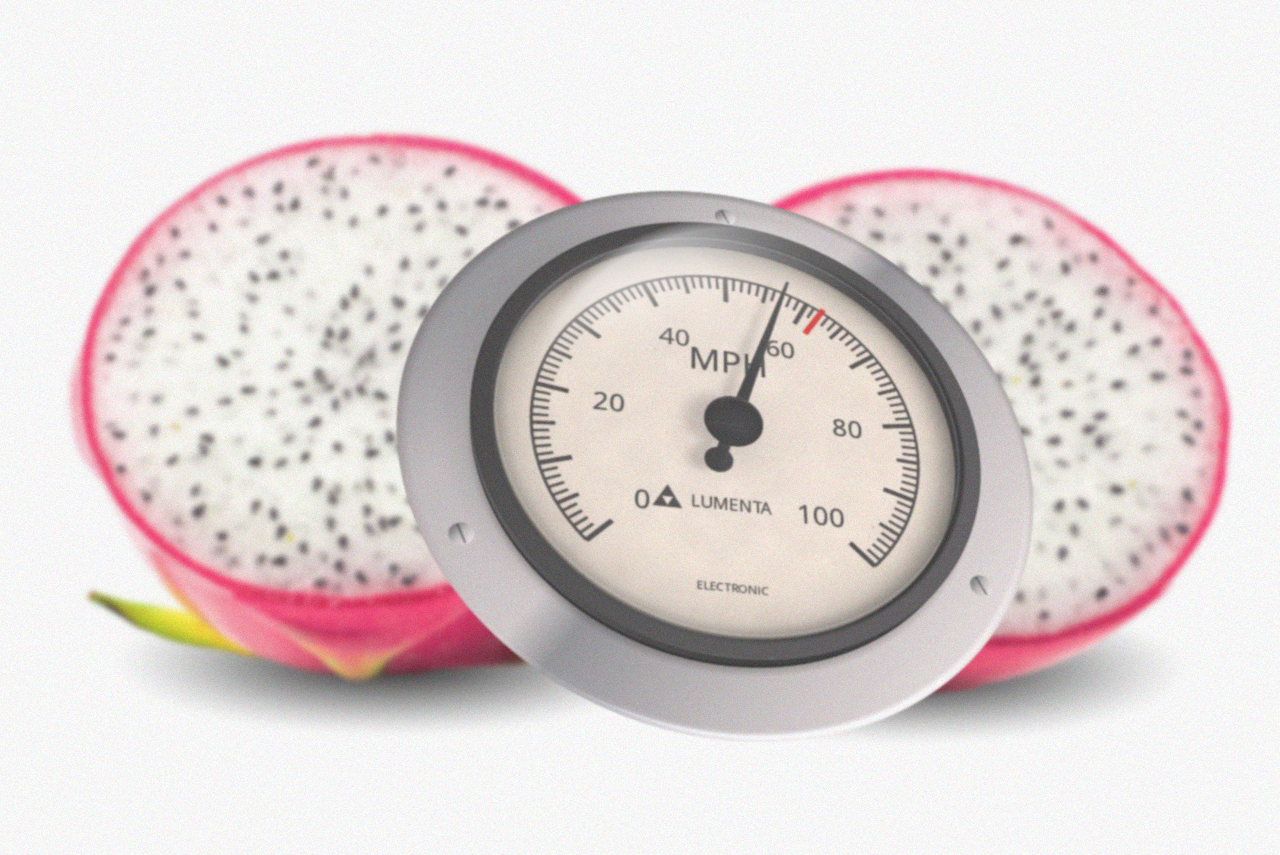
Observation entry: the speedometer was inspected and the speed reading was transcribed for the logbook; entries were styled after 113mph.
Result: 57mph
